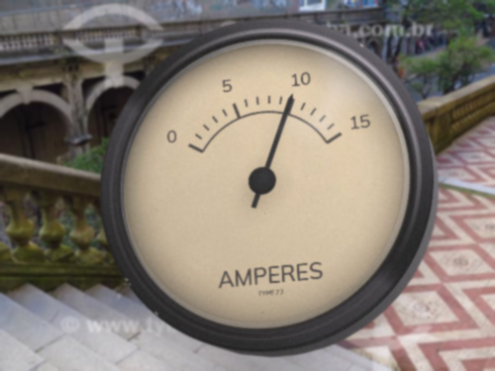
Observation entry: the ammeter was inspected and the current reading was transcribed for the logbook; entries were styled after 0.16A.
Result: 10A
